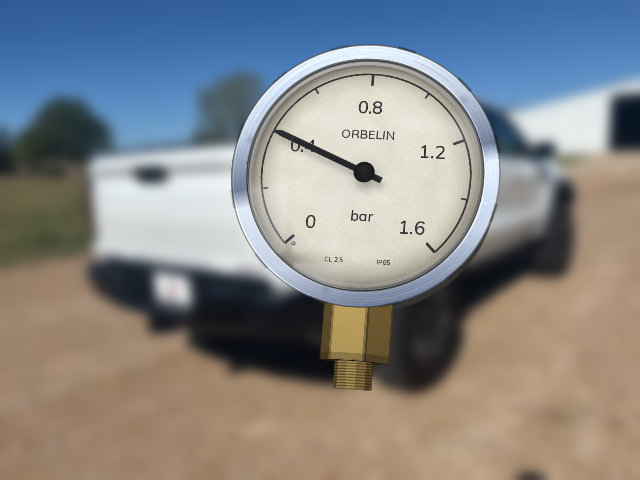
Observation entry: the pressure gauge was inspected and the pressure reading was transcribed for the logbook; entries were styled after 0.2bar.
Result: 0.4bar
